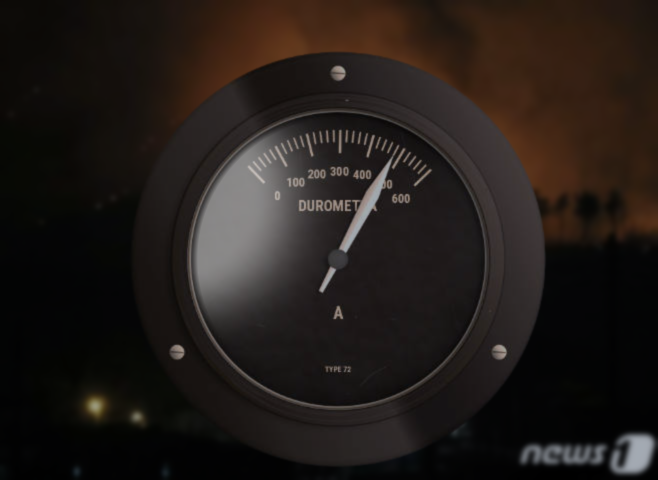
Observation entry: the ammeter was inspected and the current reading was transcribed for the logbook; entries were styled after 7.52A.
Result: 480A
